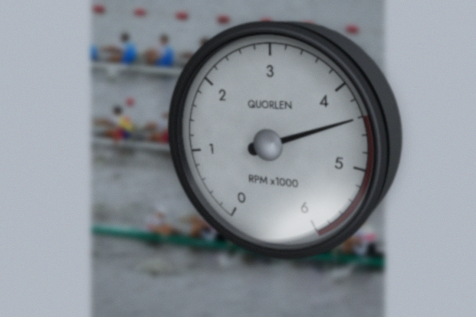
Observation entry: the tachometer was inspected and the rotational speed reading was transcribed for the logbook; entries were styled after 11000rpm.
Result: 4400rpm
